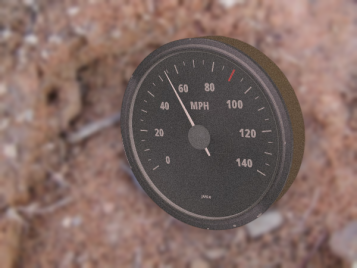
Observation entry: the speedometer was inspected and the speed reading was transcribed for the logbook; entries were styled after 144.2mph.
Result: 55mph
